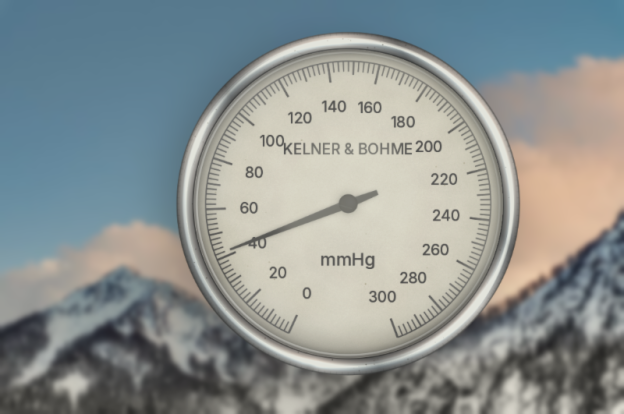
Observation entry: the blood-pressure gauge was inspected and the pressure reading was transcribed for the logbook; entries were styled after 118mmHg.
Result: 42mmHg
